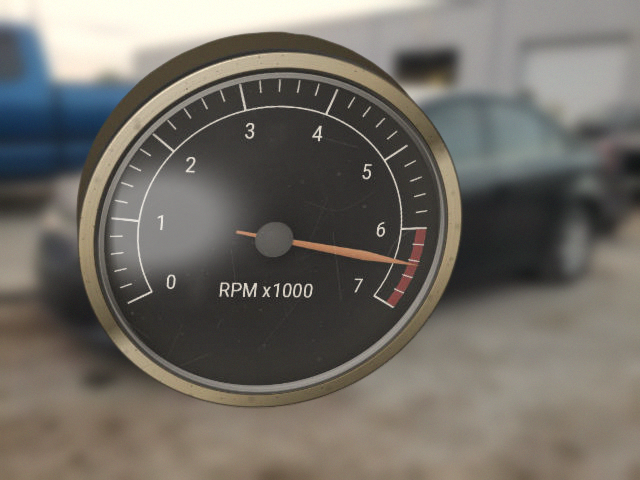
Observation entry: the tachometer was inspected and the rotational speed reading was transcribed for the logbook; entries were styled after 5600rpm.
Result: 6400rpm
